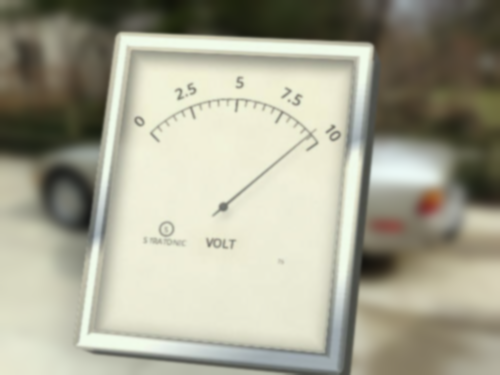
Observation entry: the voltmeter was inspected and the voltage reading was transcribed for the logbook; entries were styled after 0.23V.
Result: 9.5V
